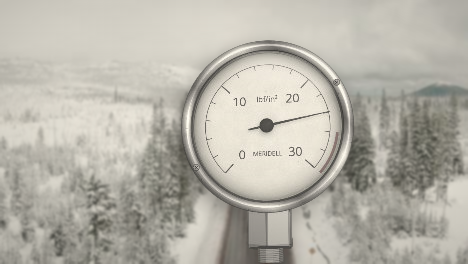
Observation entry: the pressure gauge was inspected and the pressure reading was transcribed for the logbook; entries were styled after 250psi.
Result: 24psi
